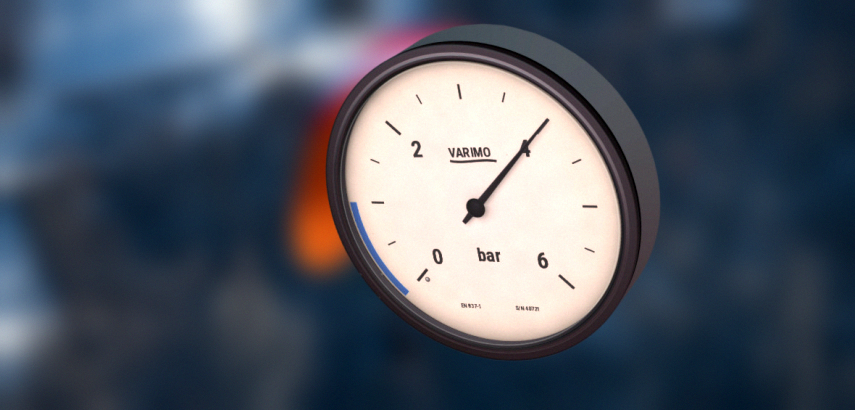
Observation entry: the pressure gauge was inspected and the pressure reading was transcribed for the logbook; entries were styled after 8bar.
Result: 4bar
